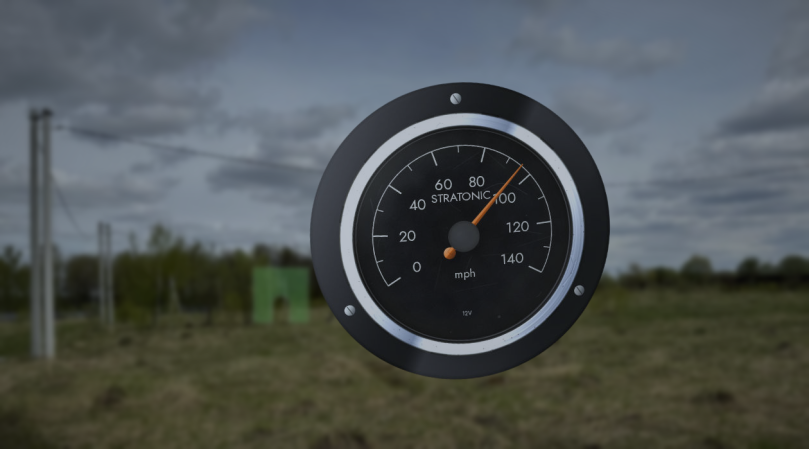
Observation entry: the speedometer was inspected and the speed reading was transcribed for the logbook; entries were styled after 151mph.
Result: 95mph
